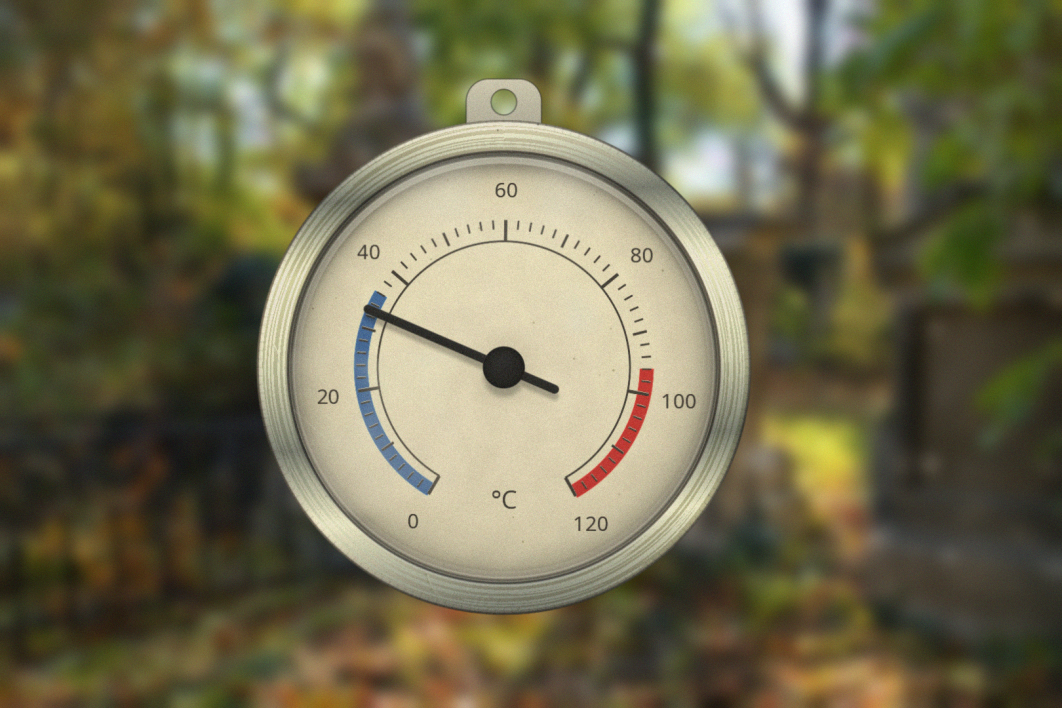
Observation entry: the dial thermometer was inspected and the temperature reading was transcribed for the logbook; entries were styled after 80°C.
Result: 33°C
